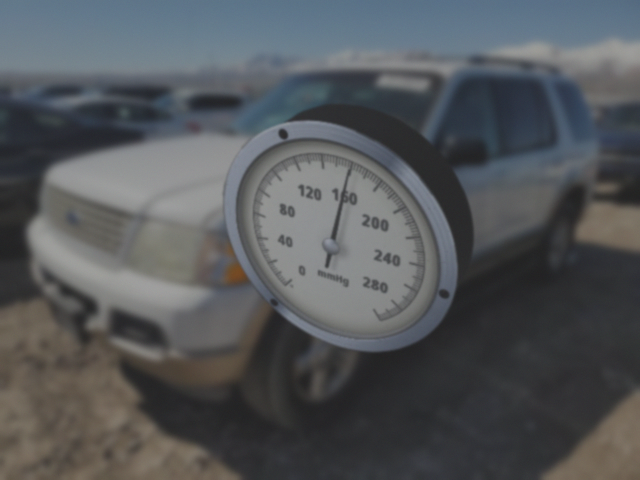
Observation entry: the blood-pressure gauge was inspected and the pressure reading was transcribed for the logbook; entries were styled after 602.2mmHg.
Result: 160mmHg
